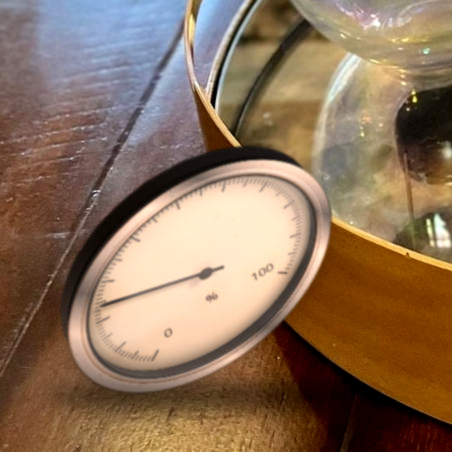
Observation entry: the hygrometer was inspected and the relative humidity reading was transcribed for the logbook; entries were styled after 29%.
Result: 25%
